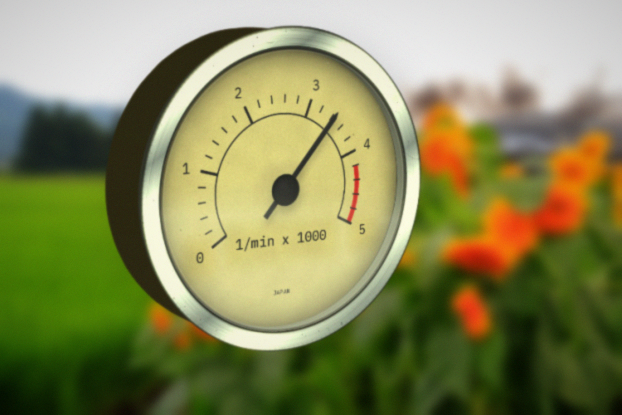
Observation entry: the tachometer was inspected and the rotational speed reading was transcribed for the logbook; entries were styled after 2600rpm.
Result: 3400rpm
